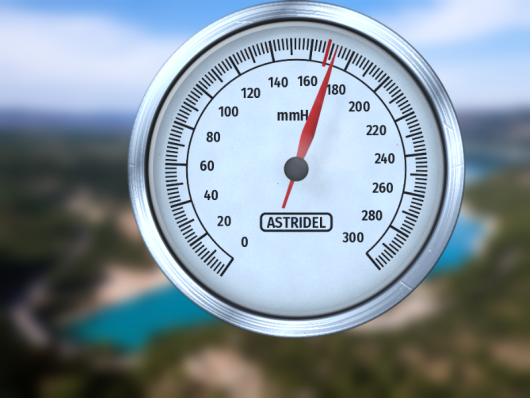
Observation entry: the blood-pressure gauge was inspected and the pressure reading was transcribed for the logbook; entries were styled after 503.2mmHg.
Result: 172mmHg
